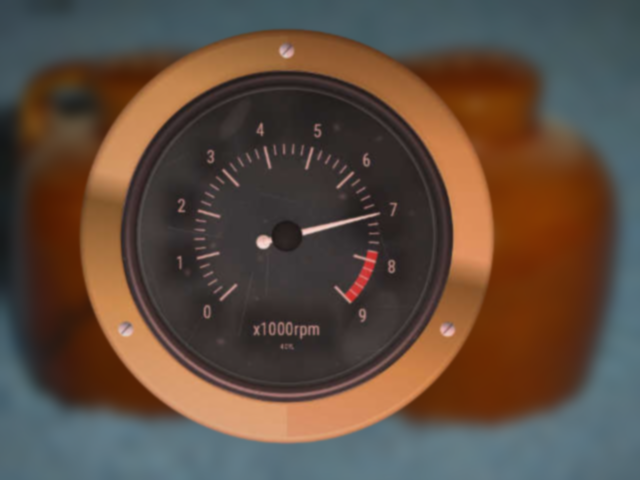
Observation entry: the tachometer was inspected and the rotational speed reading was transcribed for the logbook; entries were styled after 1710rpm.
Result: 7000rpm
